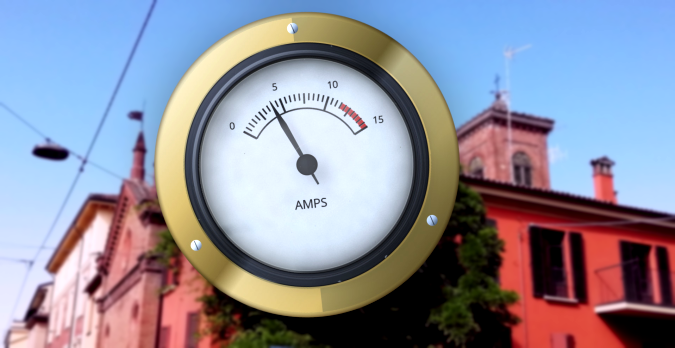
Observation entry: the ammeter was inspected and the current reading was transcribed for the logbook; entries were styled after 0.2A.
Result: 4A
